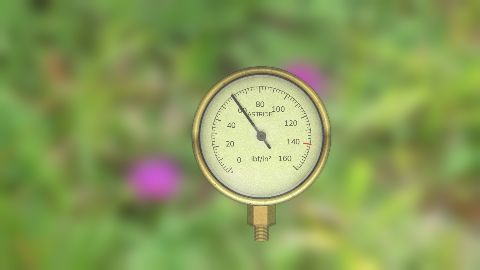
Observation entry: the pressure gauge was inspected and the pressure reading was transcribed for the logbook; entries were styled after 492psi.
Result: 60psi
